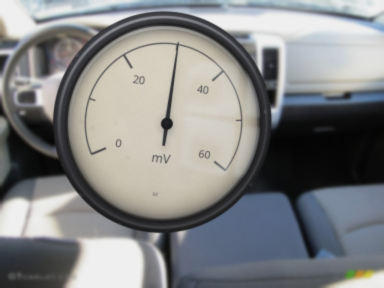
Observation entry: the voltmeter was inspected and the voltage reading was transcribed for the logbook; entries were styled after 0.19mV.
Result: 30mV
